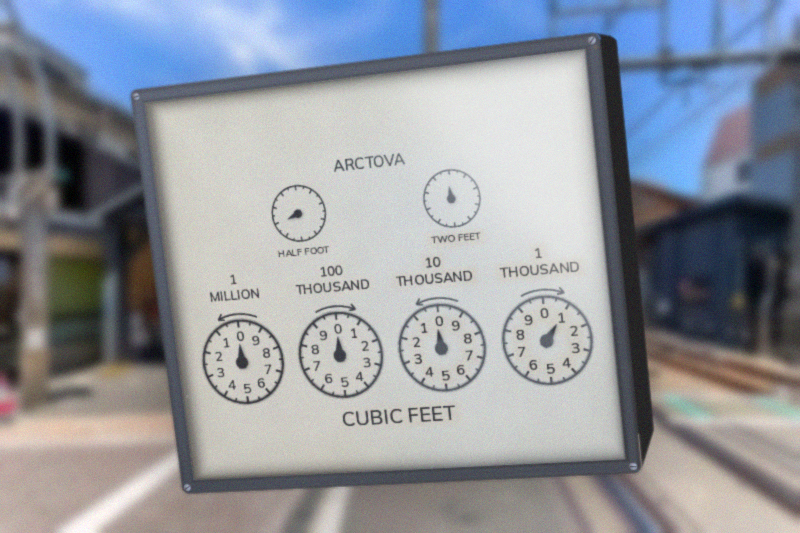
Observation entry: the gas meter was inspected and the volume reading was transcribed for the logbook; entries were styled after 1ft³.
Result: 100ft³
